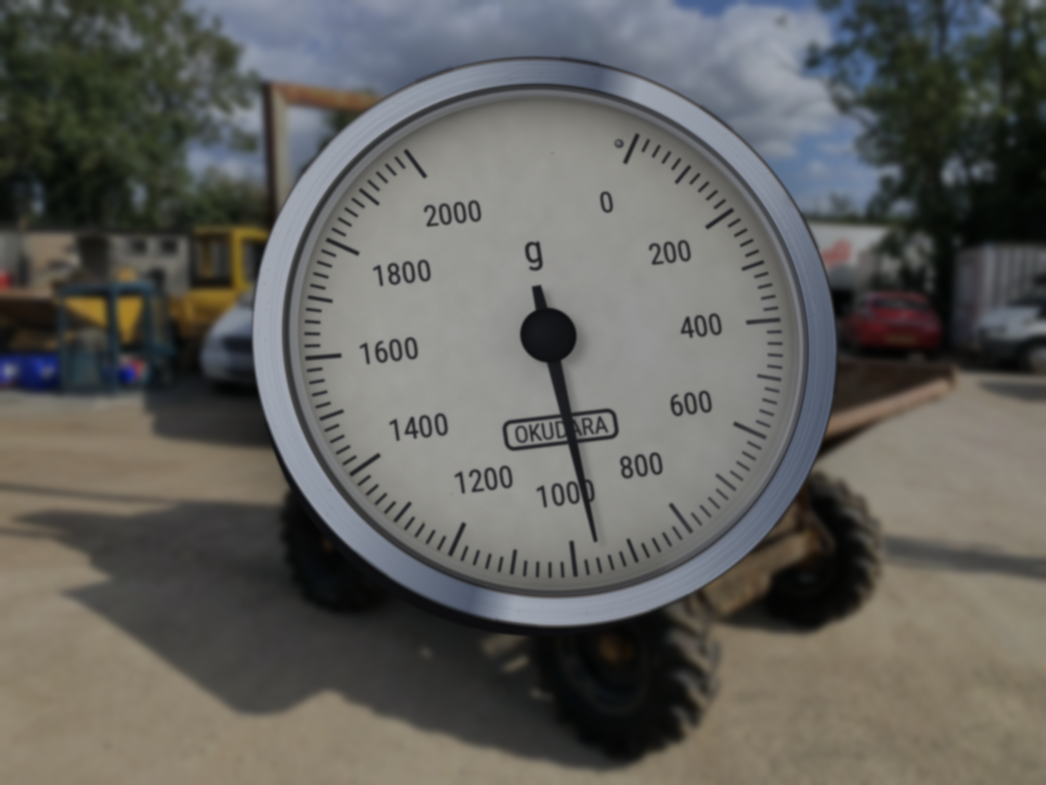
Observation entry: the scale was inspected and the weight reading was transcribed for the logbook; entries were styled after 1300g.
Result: 960g
